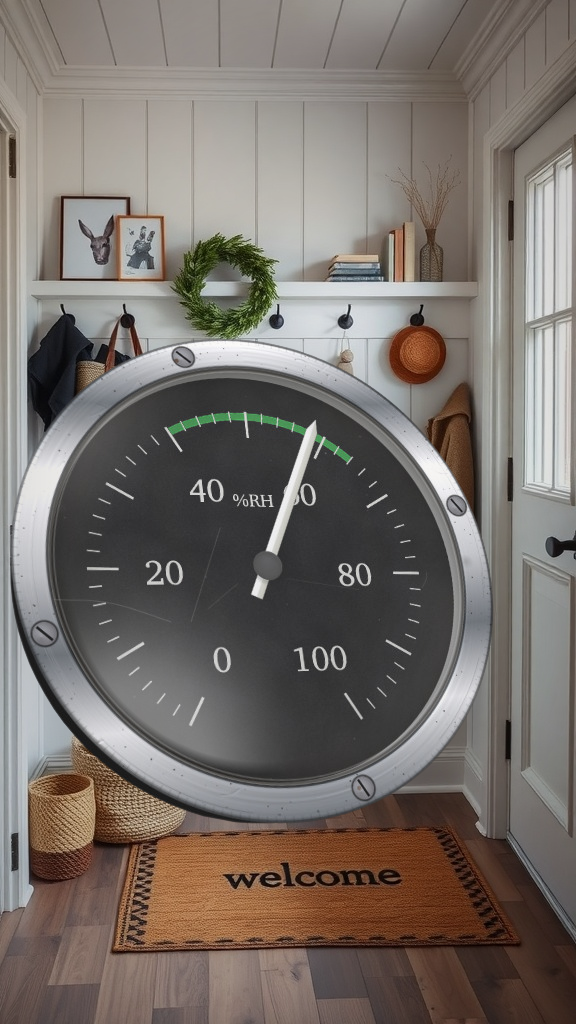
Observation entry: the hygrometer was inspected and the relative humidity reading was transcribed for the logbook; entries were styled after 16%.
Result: 58%
